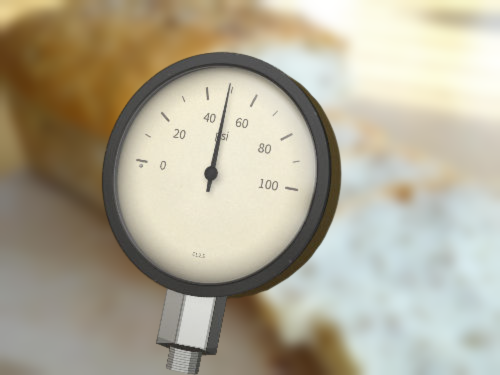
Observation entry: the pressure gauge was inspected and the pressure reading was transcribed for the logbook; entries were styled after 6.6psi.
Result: 50psi
